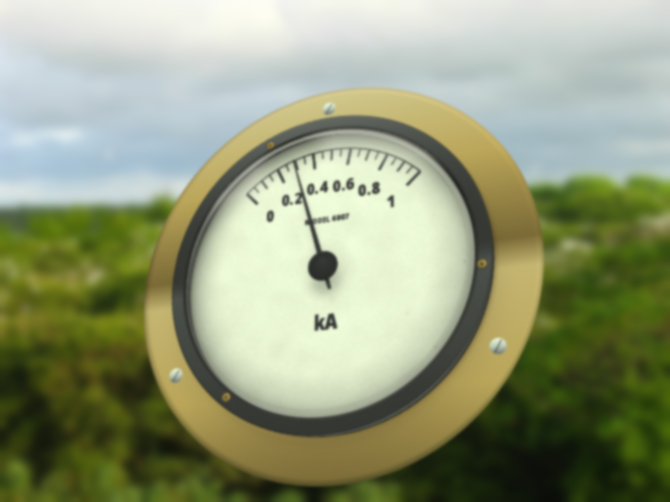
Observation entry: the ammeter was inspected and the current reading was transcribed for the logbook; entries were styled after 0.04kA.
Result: 0.3kA
